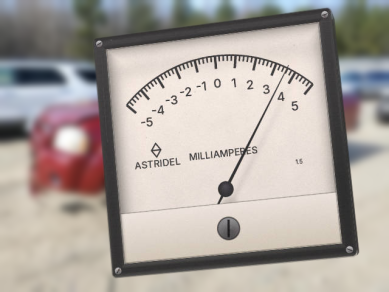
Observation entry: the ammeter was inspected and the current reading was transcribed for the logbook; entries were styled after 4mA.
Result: 3.6mA
